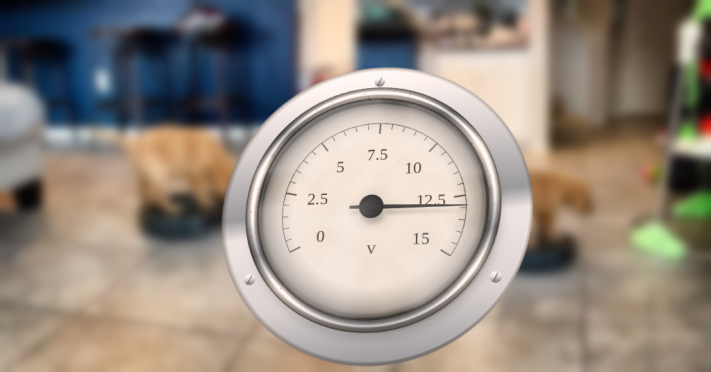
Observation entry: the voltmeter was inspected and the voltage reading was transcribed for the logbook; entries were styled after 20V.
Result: 13V
